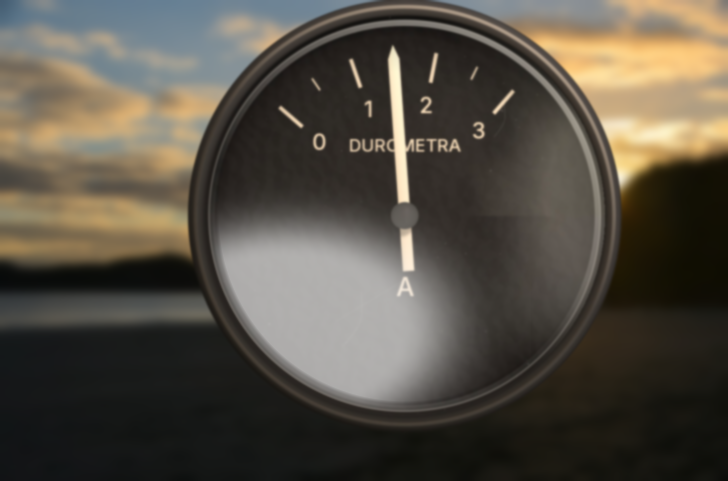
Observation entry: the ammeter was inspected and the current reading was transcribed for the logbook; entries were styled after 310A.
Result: 1.5A
